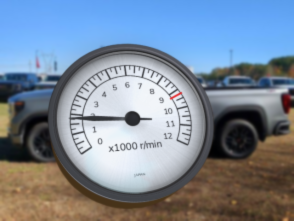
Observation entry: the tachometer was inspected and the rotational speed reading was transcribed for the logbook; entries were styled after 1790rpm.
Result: 1750rpm
